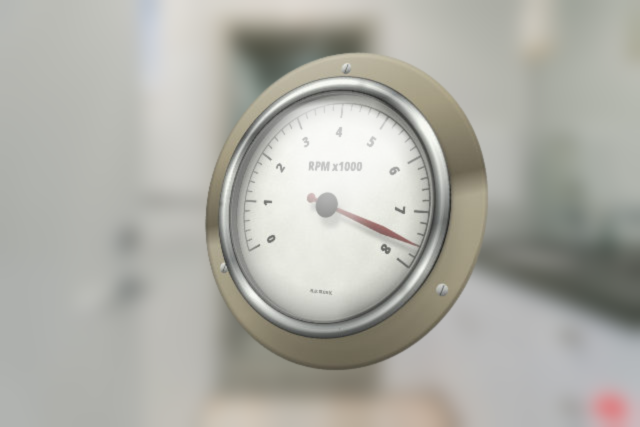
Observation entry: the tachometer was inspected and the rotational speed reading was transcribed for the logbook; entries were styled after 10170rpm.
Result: 7600rpm
